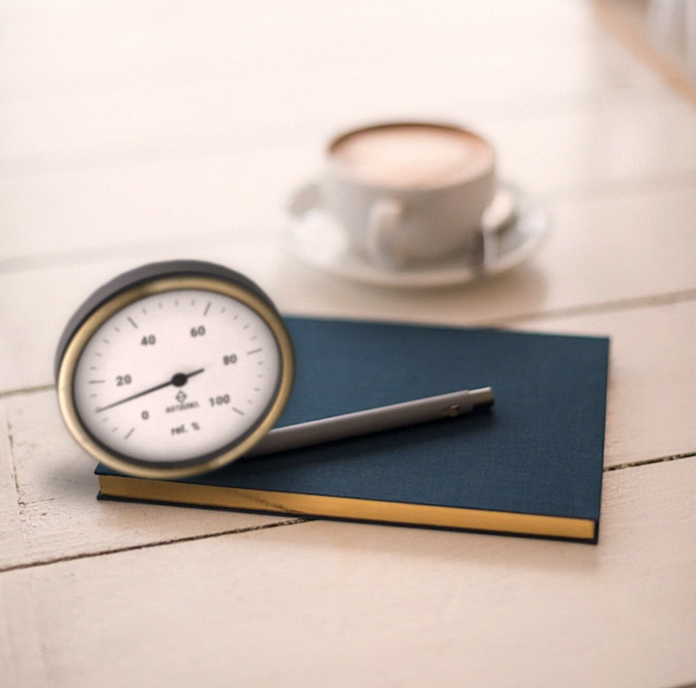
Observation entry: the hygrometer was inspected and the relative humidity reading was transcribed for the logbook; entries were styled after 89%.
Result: 12%
